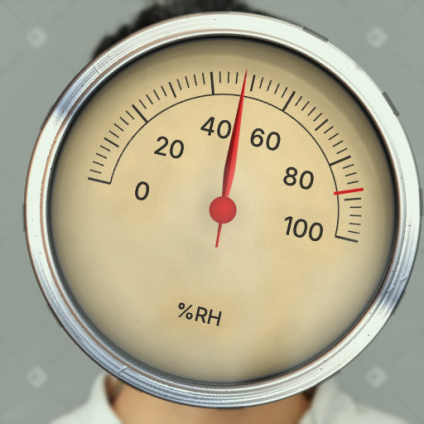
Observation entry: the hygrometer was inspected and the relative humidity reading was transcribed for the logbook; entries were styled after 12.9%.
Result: 48%
